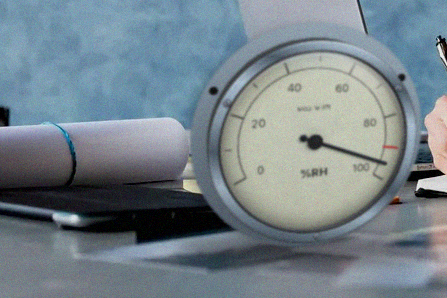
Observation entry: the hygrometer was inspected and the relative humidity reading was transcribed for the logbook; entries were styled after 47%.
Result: 95%
